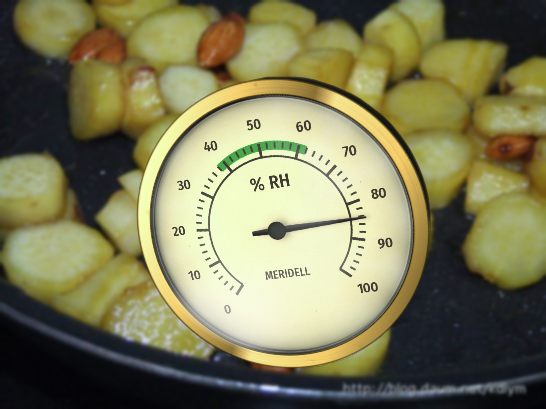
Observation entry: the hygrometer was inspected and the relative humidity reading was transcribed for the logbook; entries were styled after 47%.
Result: 84%
